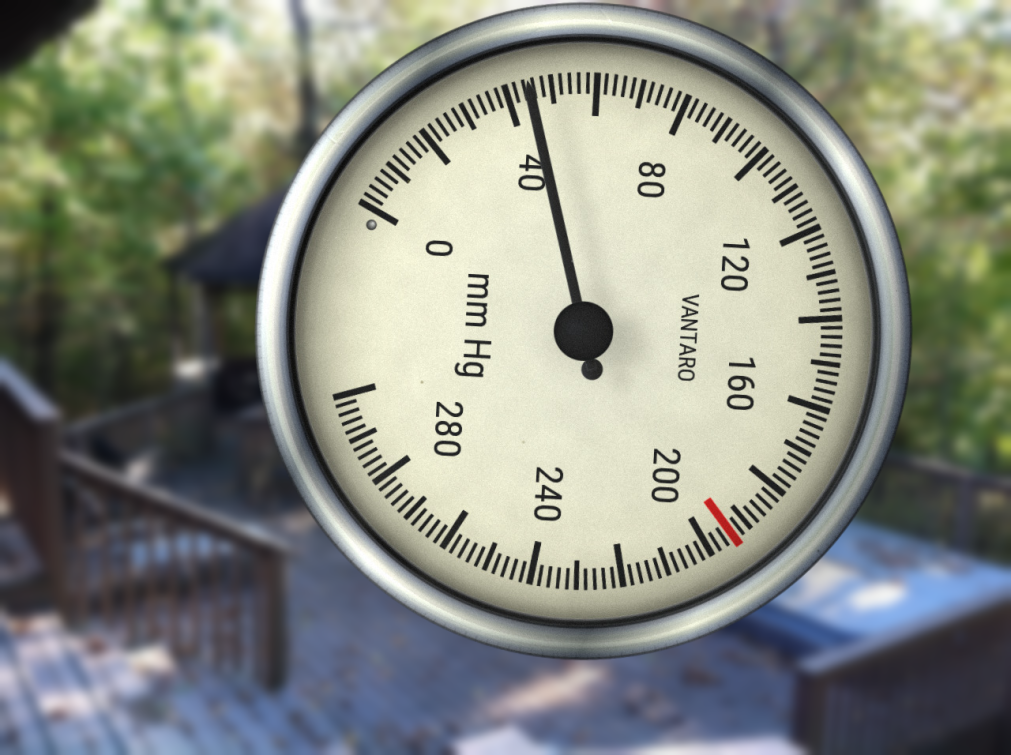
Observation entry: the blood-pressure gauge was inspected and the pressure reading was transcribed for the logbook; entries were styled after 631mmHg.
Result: 45mmHg
